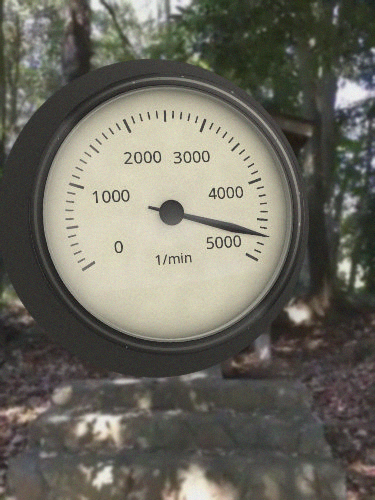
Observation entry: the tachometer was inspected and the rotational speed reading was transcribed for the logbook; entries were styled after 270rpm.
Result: 4700rpm
